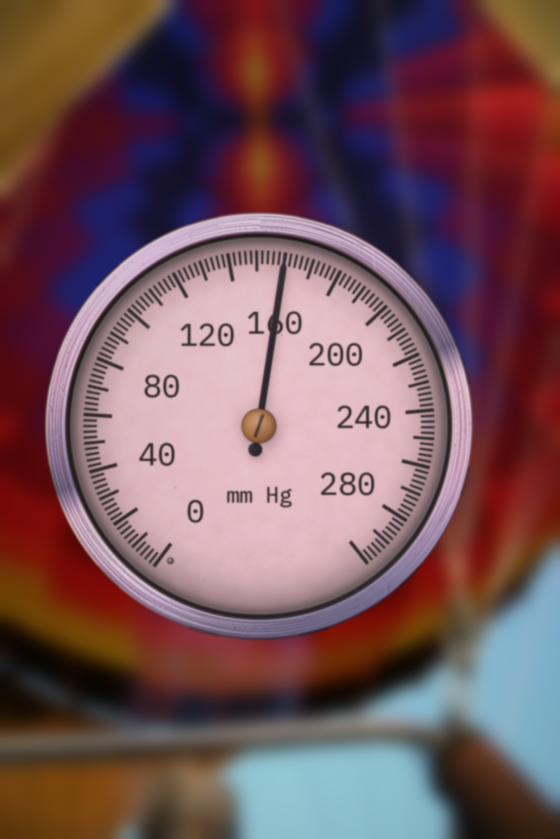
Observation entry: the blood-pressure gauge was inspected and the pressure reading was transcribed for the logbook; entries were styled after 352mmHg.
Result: 160mmHg
